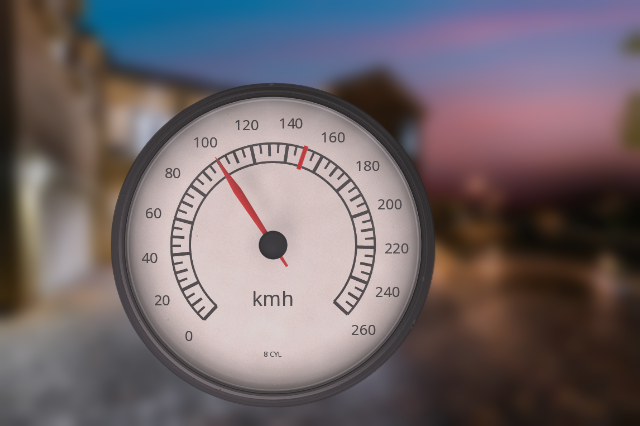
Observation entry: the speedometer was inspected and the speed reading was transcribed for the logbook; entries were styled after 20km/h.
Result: 100km/h
